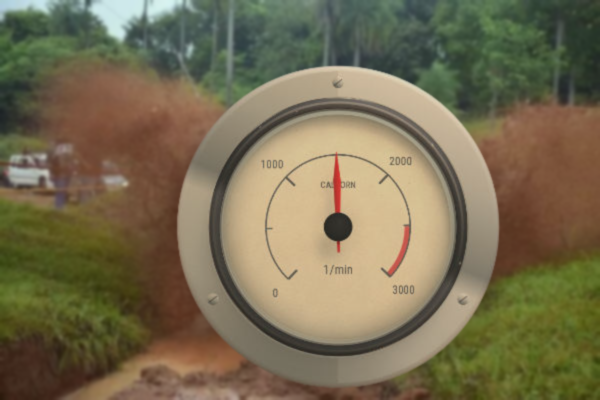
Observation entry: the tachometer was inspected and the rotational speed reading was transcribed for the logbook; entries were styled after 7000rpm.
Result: 1500rpm
